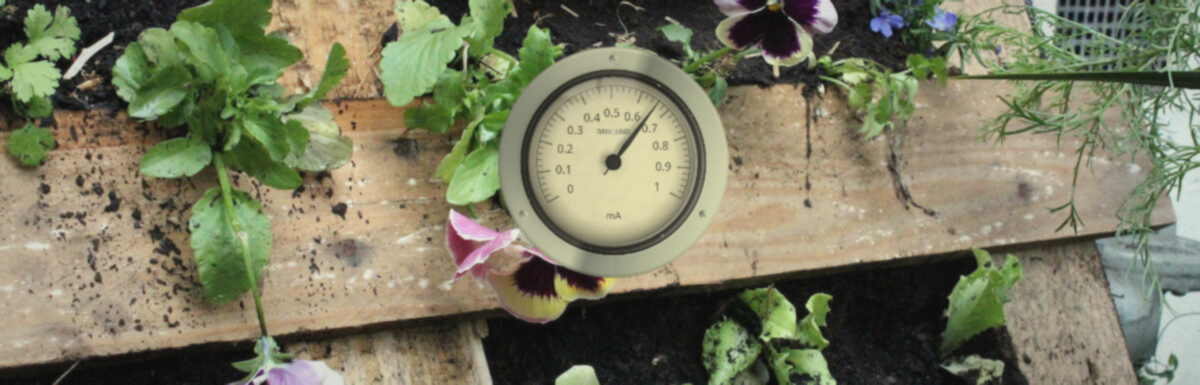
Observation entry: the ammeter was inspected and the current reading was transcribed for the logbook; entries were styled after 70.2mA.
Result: 0.66mA
